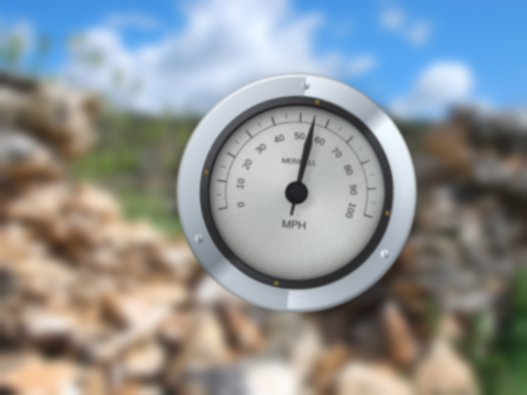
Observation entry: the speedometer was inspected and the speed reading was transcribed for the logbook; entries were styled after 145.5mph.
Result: 55mph
